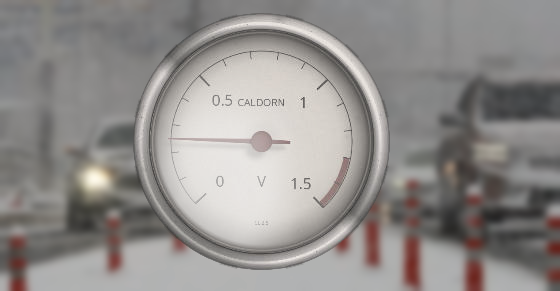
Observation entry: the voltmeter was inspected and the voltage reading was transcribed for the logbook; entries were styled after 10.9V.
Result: 0.25V
